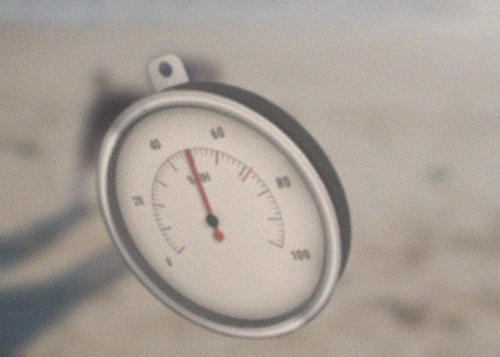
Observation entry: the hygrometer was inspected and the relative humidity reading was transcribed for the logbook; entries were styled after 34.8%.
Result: 50%
